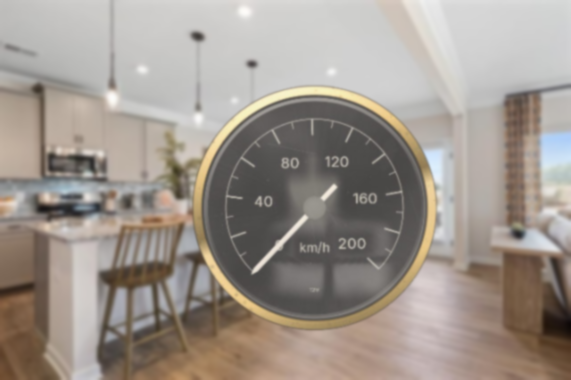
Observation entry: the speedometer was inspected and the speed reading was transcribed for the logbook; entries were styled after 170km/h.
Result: 0km/h
